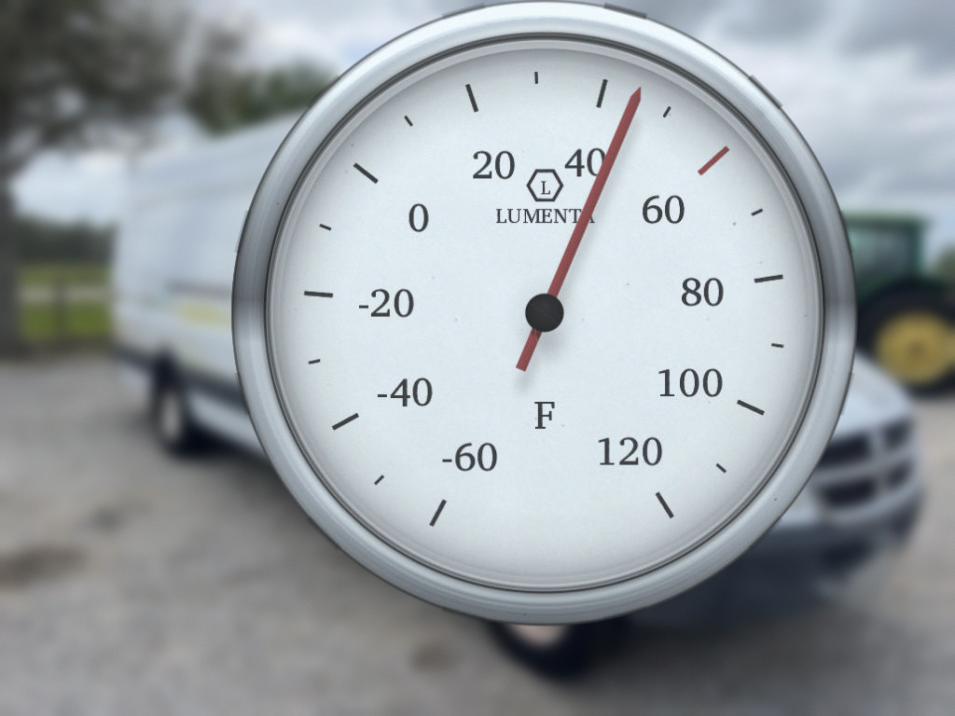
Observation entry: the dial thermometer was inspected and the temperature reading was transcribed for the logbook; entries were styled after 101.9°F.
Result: 45°F
